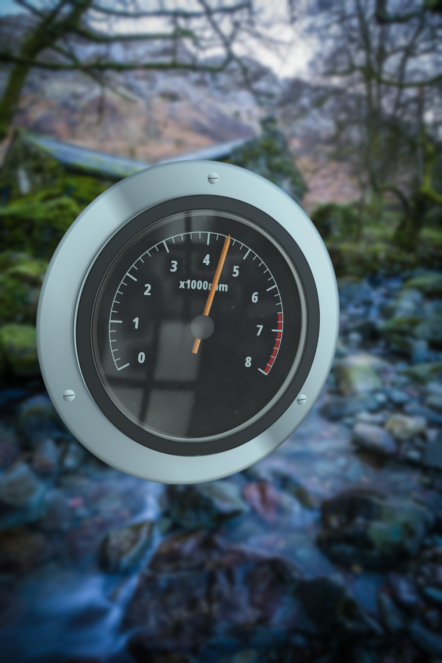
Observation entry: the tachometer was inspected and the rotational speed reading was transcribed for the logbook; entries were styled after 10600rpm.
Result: 4400rpm
